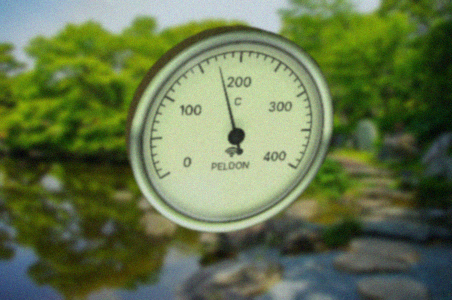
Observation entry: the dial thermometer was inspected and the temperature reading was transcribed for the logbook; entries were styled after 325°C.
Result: 170°C
